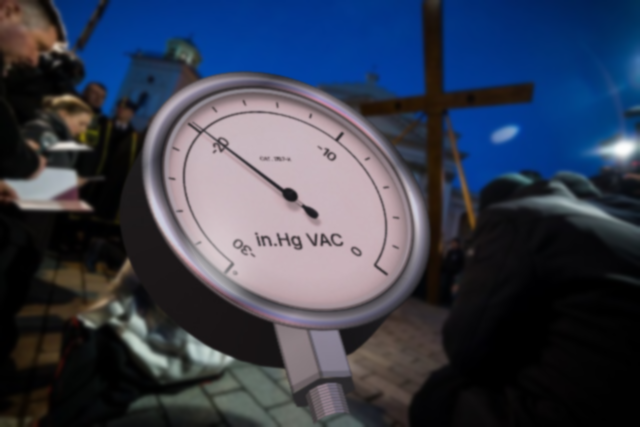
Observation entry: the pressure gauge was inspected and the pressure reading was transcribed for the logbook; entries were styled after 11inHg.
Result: -20inHg
